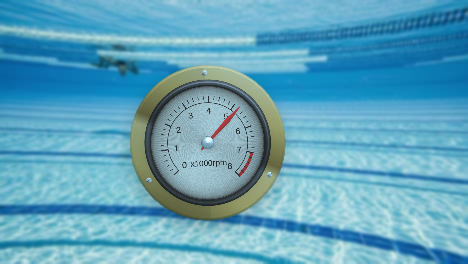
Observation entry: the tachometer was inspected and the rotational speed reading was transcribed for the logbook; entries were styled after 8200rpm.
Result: 5200rpm
